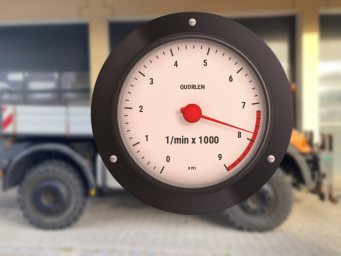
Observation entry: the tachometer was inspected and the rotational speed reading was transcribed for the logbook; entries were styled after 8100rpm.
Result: 7800rpm
